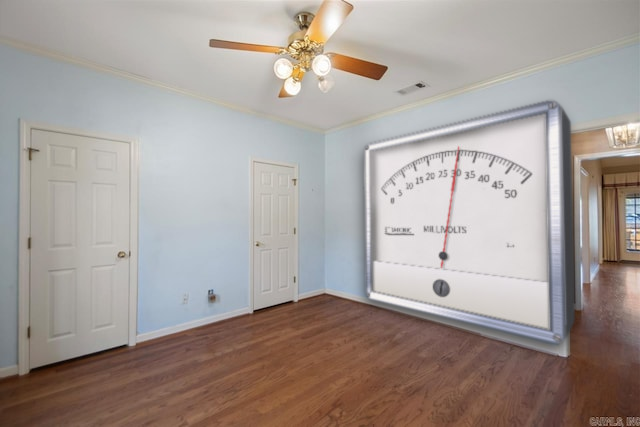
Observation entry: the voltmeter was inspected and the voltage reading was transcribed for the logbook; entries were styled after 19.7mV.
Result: 30mV
